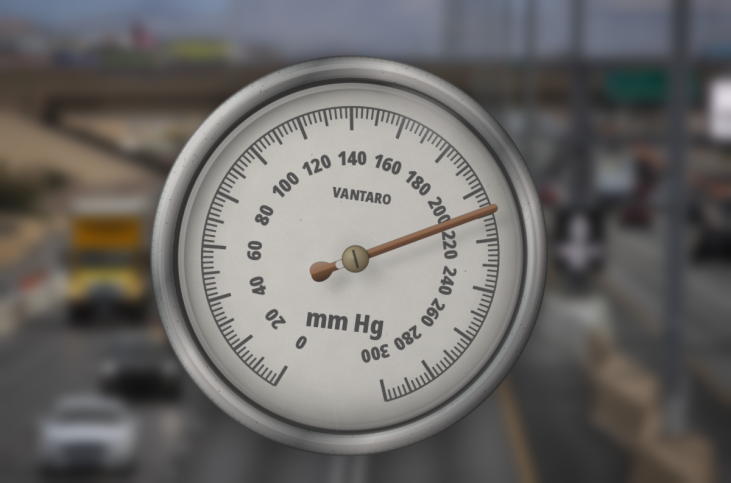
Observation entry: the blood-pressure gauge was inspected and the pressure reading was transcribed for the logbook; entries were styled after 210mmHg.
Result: 208mmHg
